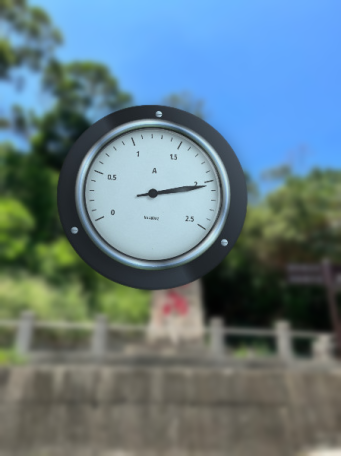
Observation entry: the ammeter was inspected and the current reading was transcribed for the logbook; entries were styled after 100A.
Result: 2.05A
